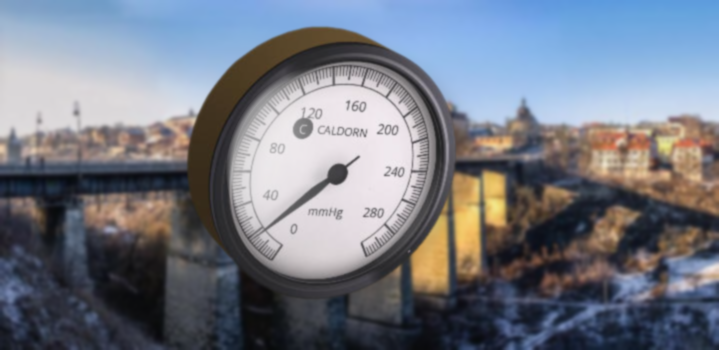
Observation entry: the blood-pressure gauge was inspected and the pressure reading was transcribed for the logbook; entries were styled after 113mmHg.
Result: 20mmHg
